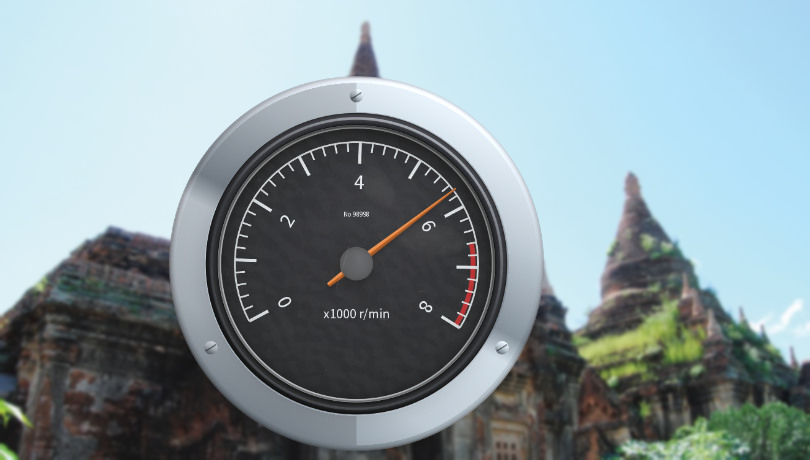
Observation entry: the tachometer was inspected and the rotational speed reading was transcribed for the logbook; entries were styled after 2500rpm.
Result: 5700rpm
